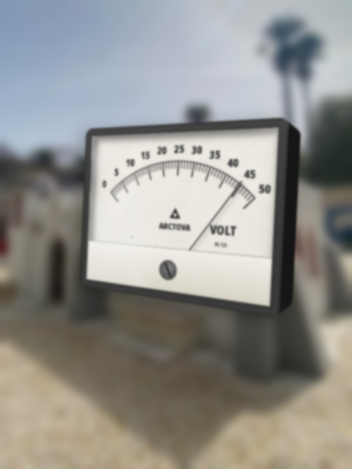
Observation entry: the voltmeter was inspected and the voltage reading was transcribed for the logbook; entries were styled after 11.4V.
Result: 45V
